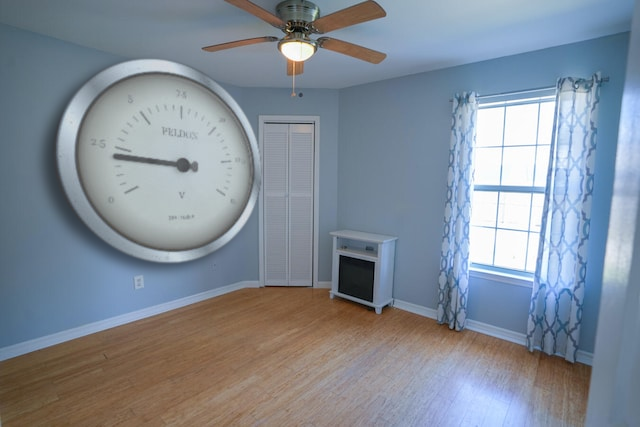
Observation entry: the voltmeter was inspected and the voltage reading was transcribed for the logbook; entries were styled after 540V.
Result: 2V
